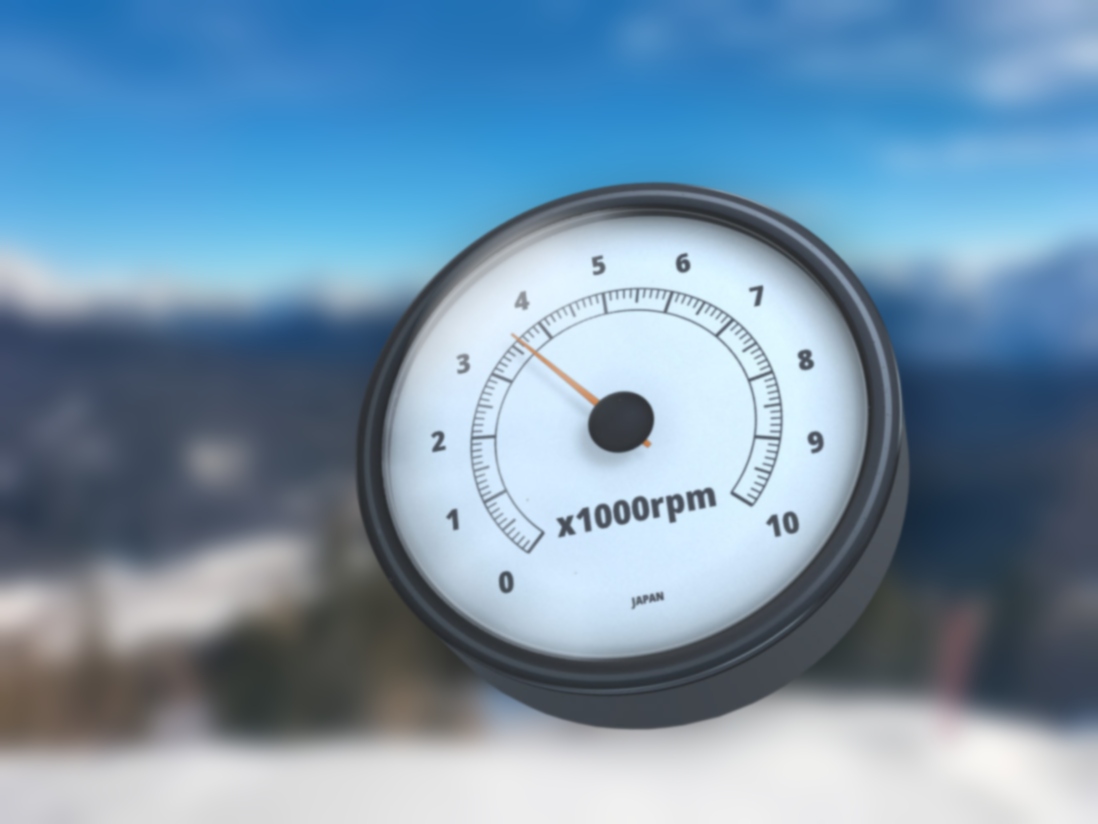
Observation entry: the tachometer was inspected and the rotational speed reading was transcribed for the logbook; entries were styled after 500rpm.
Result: 3600rpm
